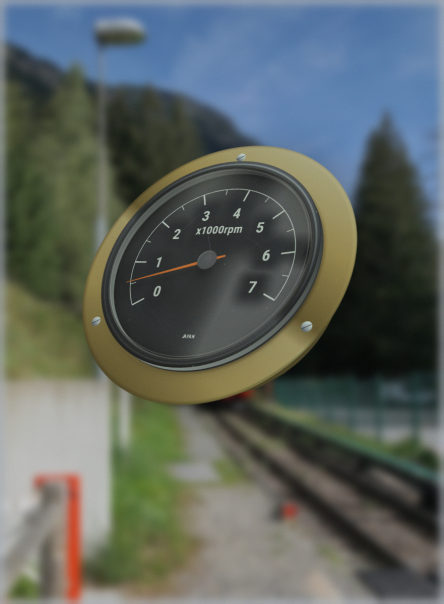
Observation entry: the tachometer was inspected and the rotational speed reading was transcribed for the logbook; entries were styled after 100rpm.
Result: 500rpm
